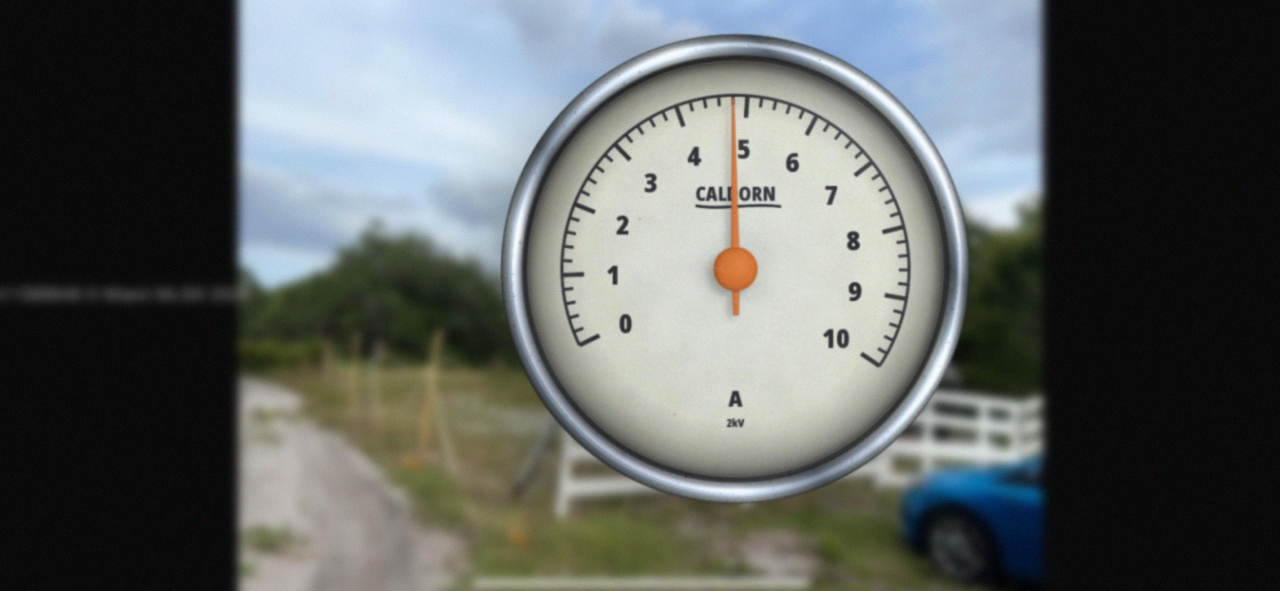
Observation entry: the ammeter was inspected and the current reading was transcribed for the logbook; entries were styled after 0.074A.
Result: 4.8A
